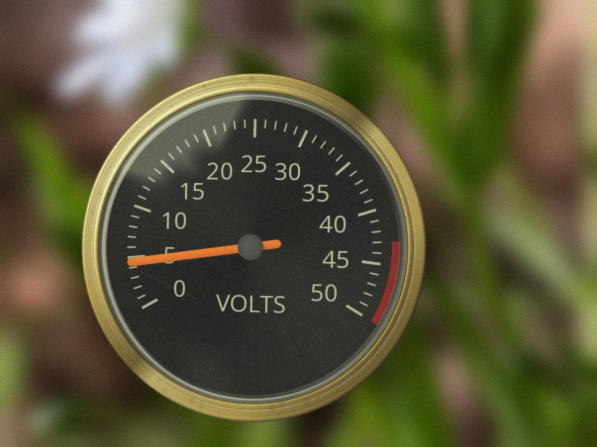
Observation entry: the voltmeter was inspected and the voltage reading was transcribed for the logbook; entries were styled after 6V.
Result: 4.5V
